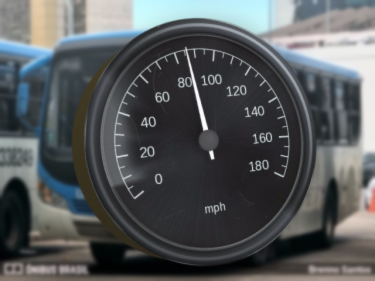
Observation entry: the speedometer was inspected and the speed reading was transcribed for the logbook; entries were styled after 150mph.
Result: 85mph
